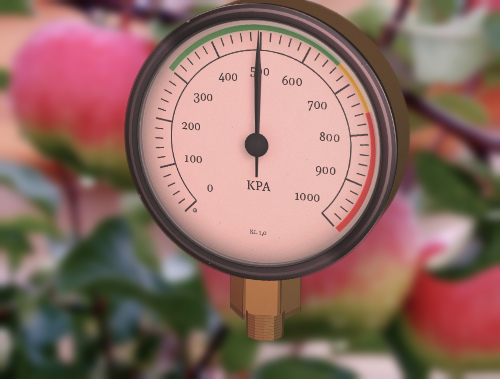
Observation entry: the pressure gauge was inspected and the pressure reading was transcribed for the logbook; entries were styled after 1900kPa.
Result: 500kPa
